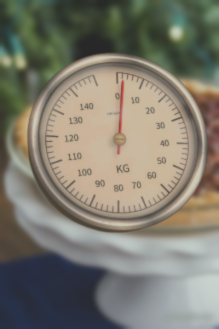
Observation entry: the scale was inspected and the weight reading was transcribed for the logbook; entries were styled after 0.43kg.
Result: 2kg
